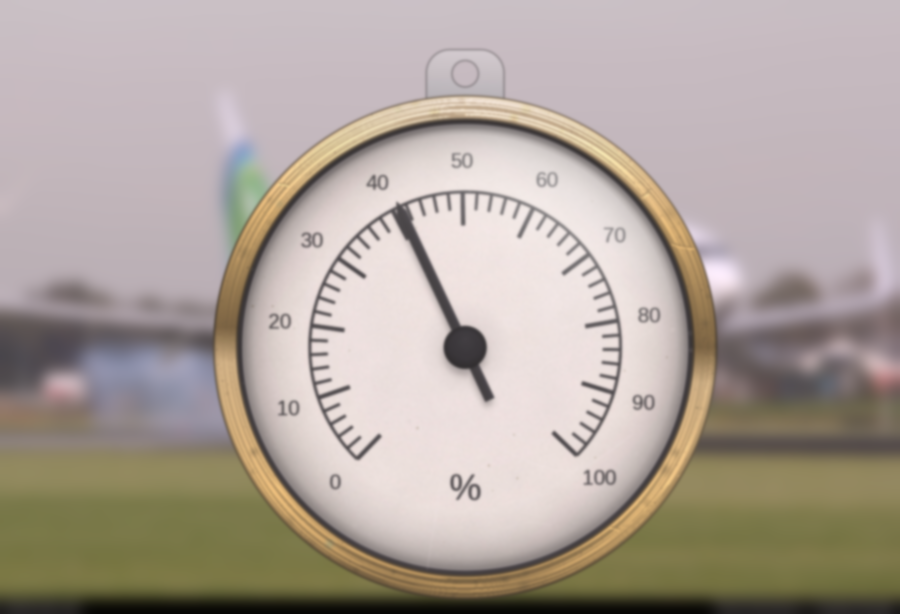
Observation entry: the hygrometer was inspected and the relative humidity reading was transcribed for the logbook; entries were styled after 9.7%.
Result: 41%
